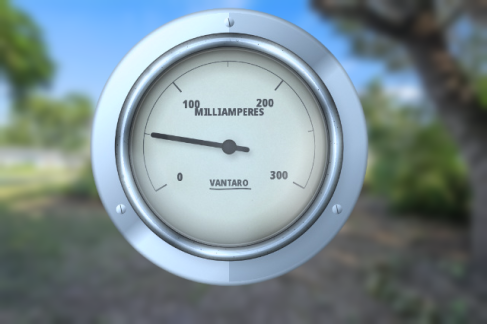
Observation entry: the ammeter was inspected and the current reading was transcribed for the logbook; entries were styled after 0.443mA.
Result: 50mA
